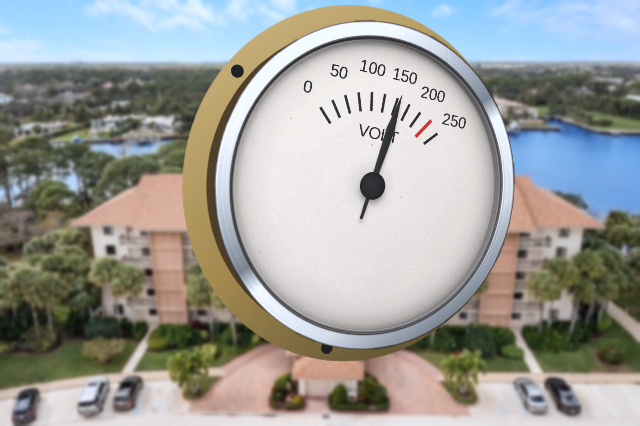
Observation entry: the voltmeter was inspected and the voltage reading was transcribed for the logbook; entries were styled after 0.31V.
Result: 150V
